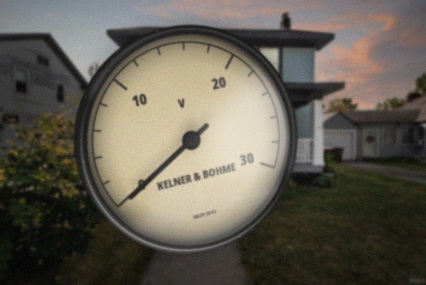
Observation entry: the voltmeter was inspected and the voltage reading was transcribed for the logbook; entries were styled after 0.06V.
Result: 0V
